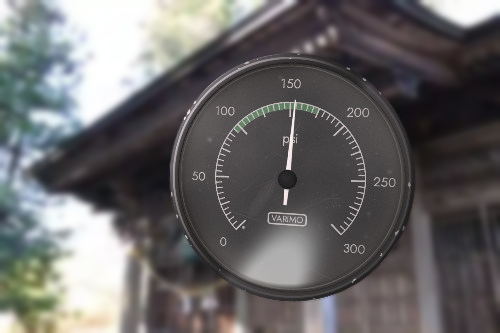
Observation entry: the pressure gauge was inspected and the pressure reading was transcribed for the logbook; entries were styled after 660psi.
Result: 155psi
